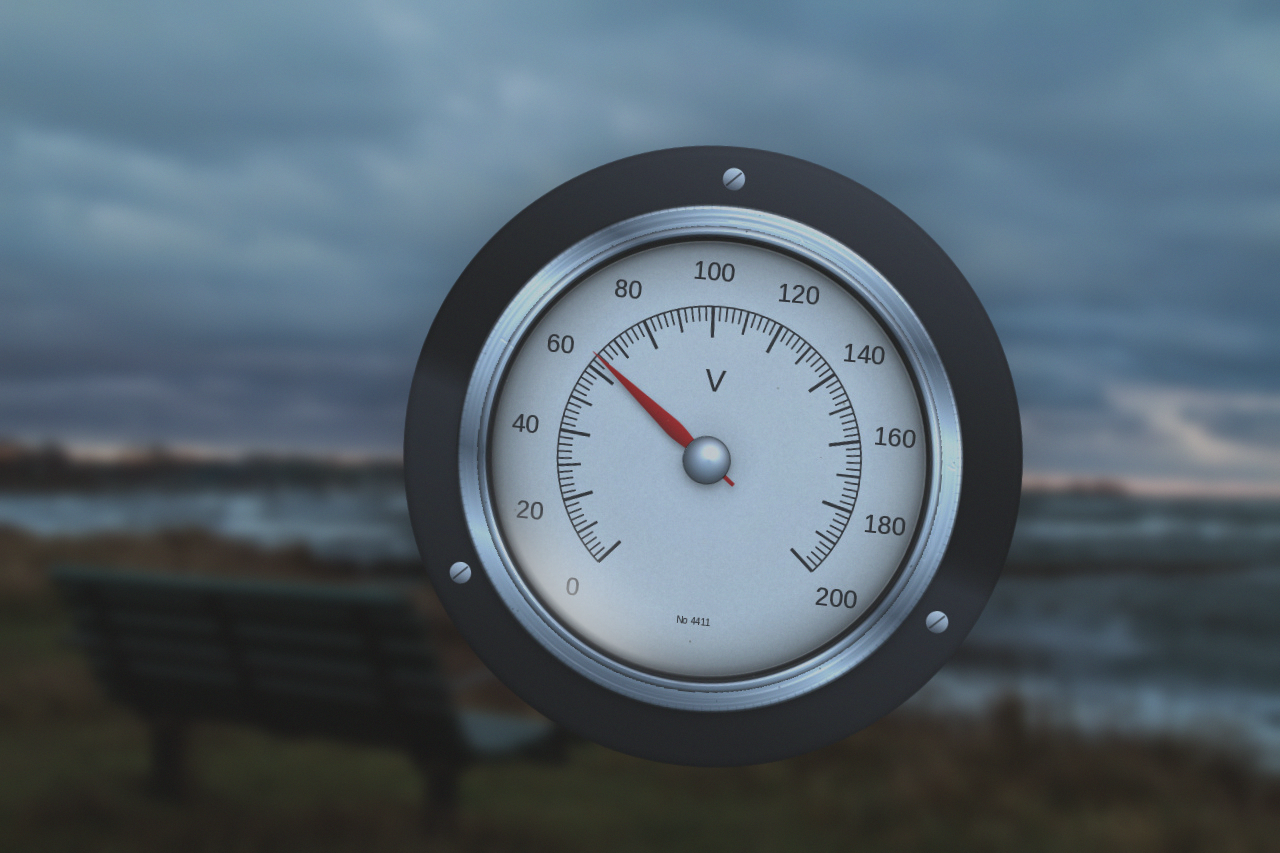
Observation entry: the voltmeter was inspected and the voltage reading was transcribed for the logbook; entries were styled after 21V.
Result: 64V
